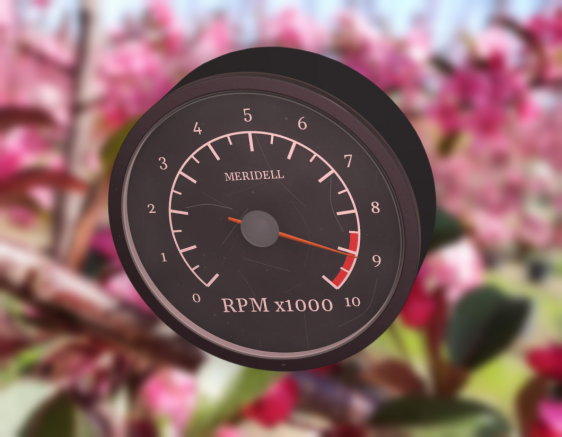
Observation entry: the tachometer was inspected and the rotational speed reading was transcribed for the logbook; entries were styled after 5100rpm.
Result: 9000rpm
